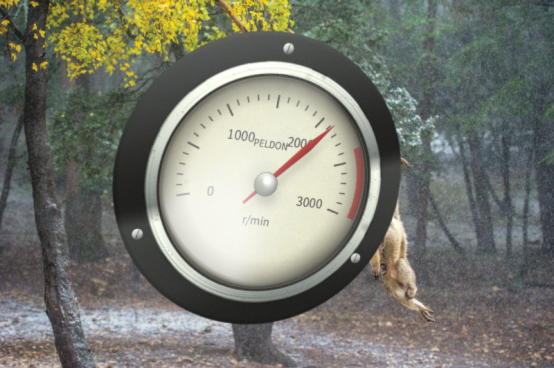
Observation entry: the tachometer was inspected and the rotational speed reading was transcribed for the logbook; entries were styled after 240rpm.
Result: 2100rpm
